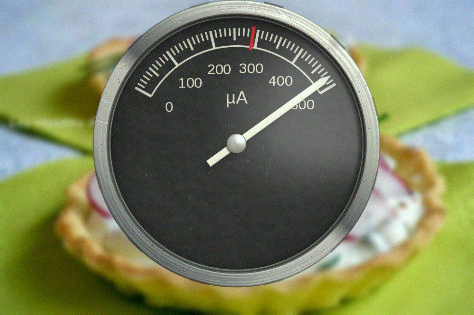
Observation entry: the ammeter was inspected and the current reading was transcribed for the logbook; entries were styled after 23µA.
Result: 480µA
